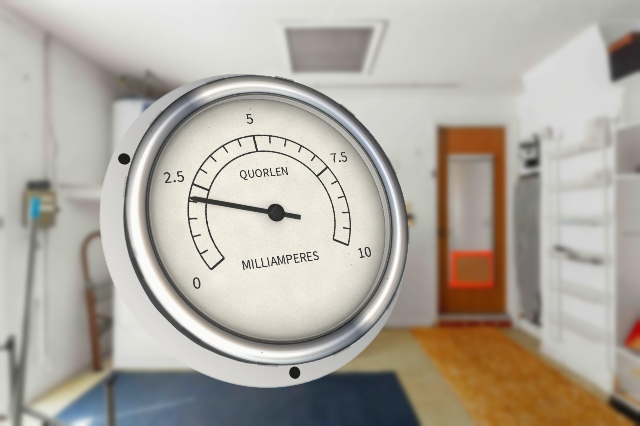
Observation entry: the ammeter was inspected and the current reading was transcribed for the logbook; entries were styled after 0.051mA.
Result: 2mA
